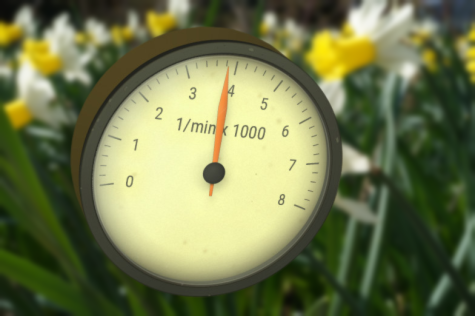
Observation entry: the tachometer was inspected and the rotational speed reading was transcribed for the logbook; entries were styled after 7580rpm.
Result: 3800rpm
